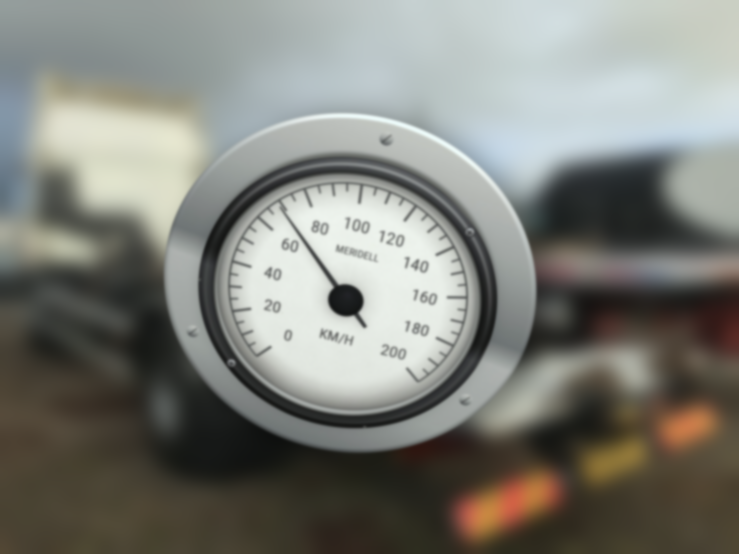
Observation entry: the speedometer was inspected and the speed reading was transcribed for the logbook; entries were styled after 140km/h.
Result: 70km/h
